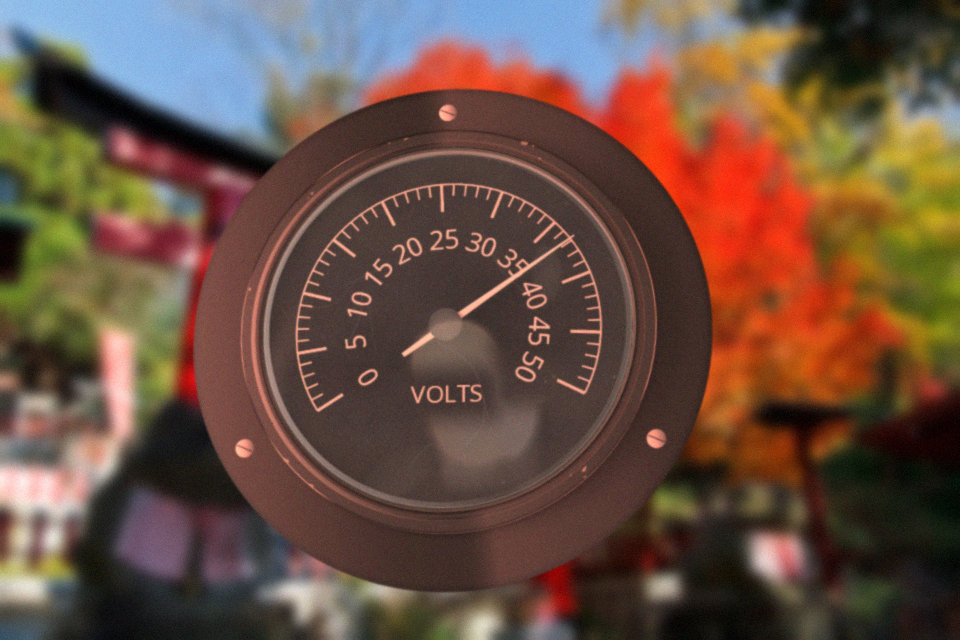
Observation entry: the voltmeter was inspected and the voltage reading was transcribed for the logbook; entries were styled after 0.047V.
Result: 37V
